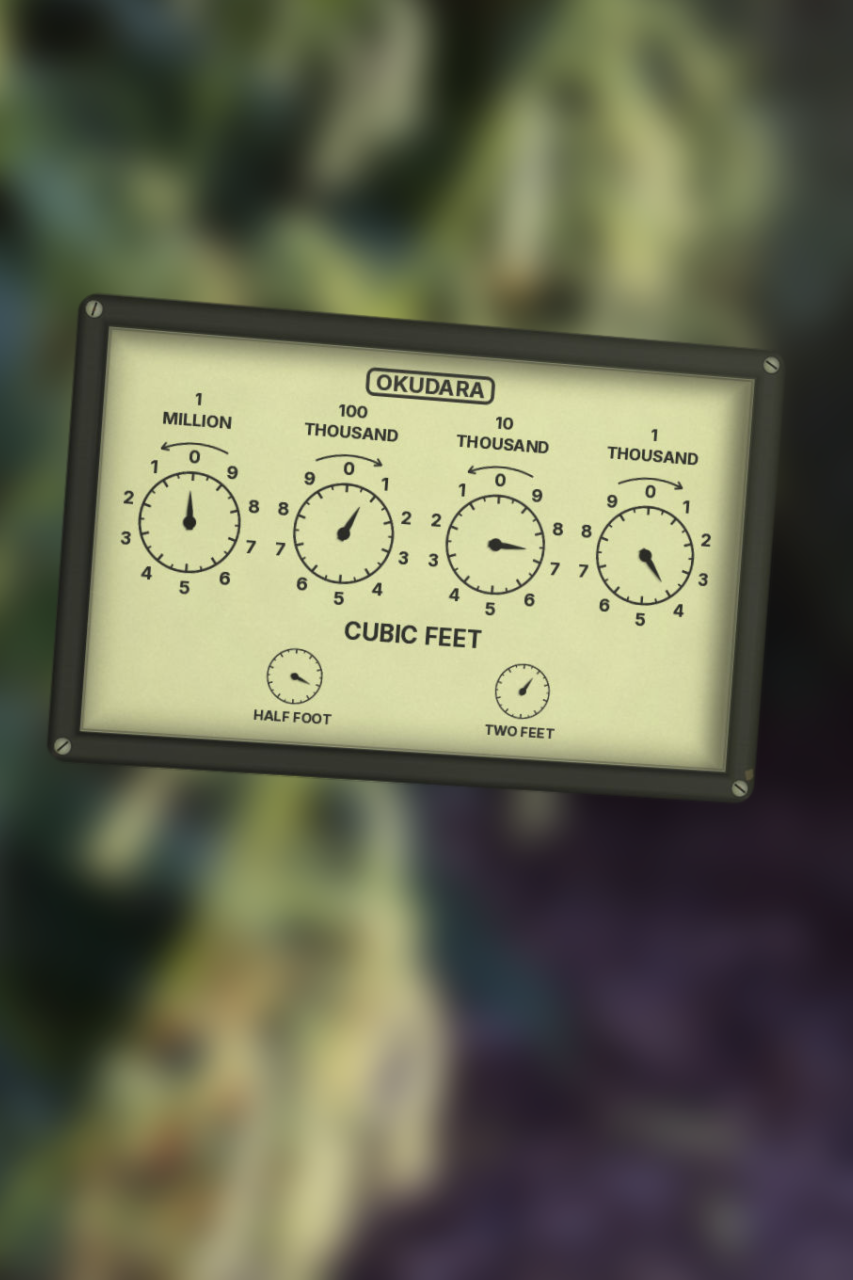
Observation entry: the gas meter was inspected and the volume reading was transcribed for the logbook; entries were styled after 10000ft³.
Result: 7400ft³
